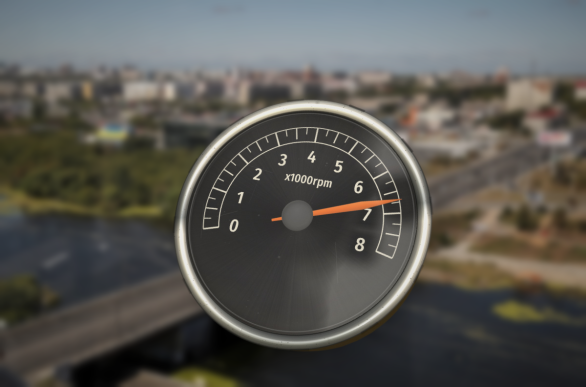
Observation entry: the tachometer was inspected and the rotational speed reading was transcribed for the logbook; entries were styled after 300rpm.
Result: 6750rpm
